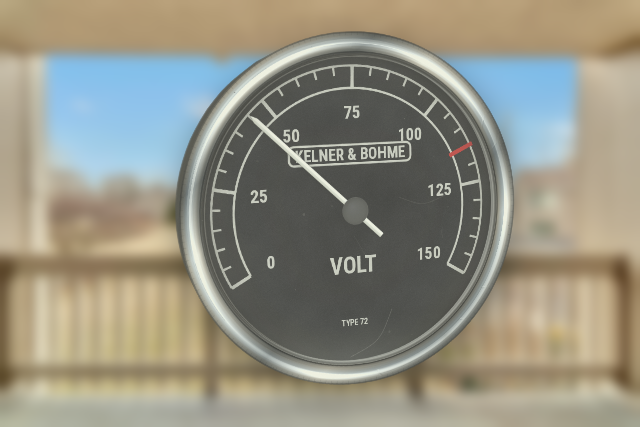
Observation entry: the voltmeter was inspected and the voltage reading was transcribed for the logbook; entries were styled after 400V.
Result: 45V
